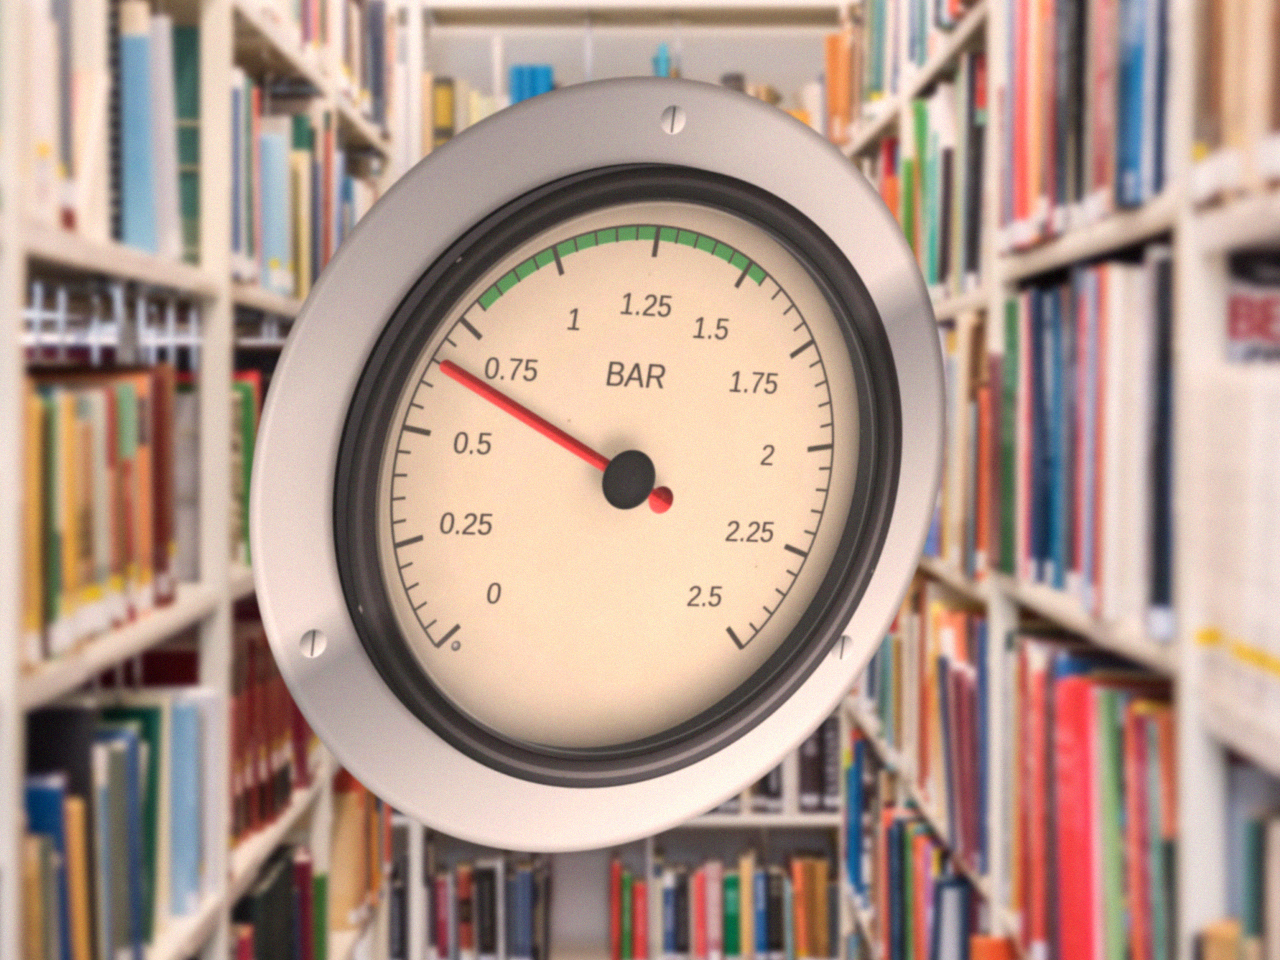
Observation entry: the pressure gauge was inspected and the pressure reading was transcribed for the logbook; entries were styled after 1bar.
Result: 0.65bar
